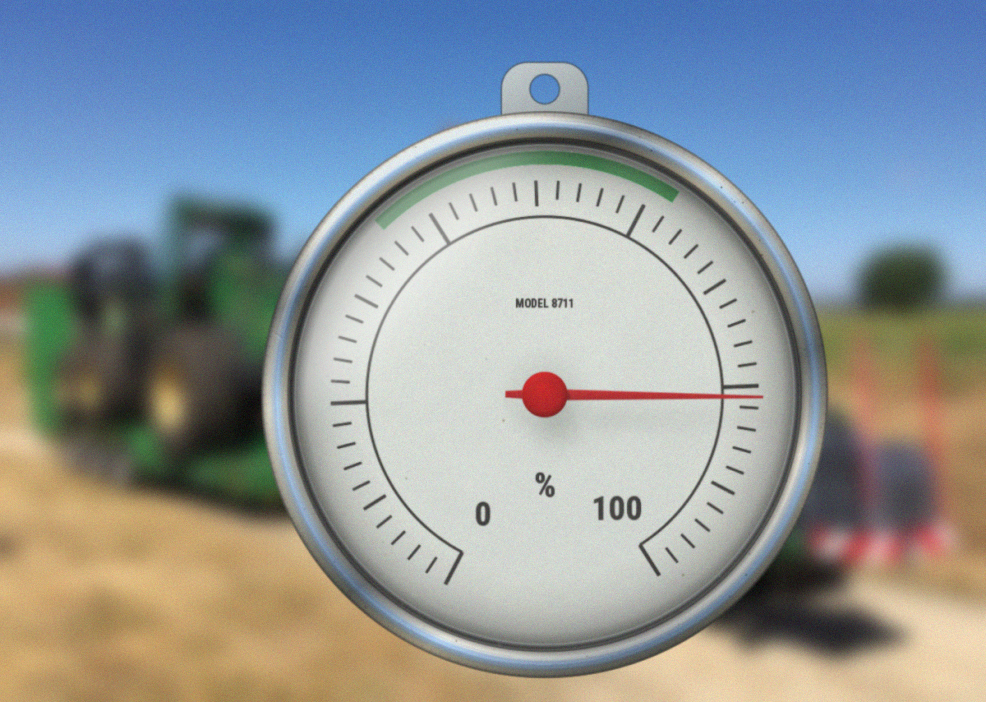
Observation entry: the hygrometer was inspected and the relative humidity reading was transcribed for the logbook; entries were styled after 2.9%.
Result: 81%
